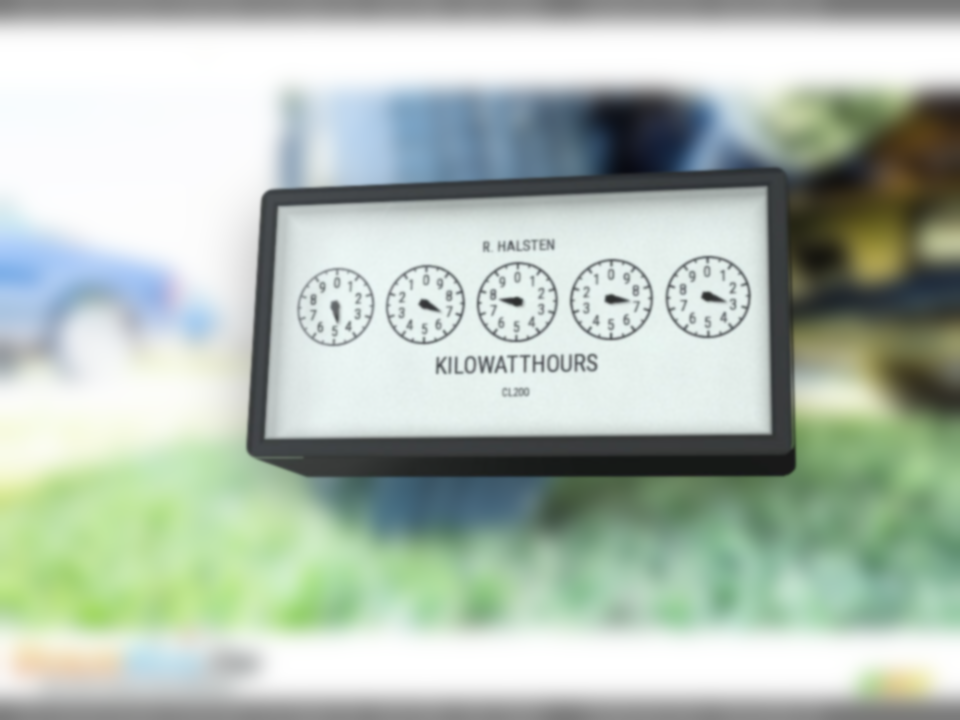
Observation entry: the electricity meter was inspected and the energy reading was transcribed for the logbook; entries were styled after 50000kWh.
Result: 46773kWh
